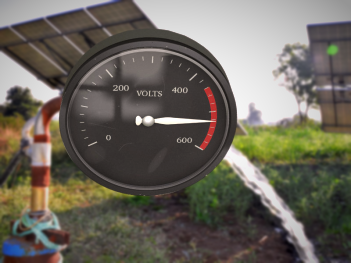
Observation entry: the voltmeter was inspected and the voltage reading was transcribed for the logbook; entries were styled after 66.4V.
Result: 520V
